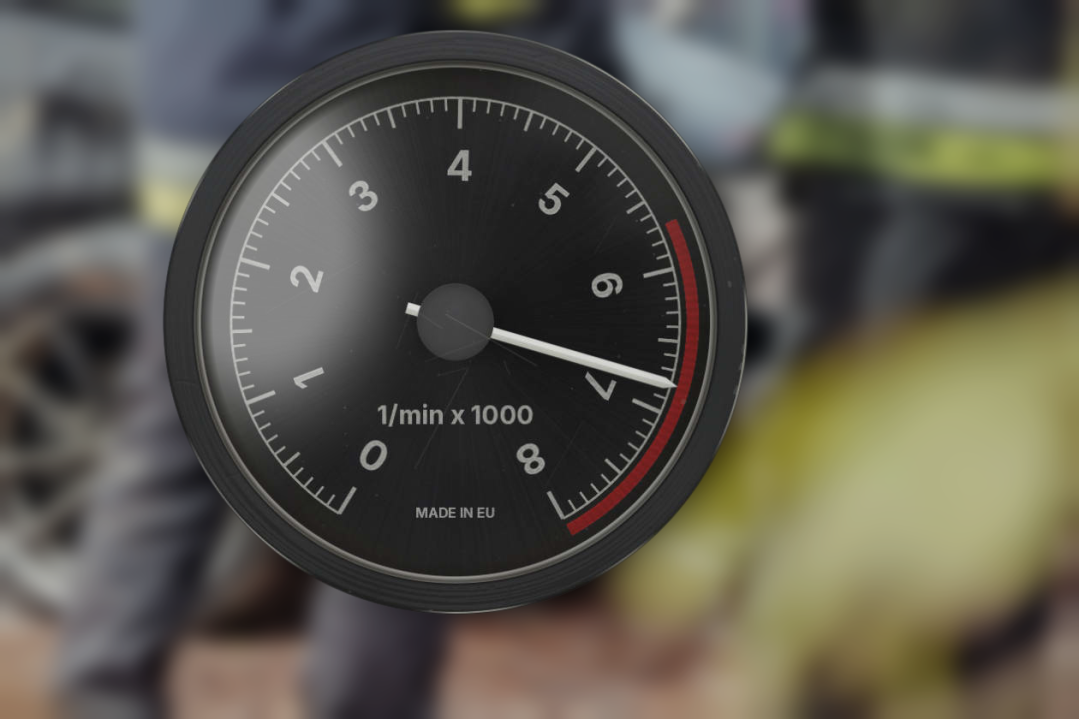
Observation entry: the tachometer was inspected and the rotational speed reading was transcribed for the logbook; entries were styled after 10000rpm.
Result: 6800rpm
